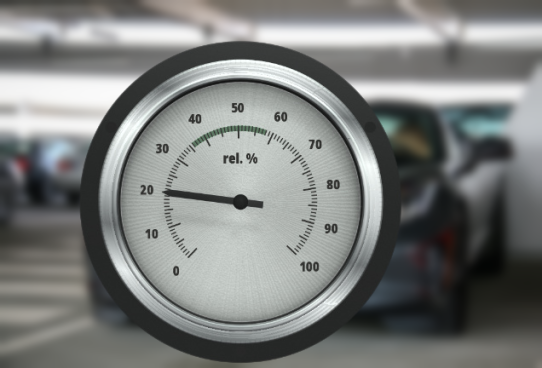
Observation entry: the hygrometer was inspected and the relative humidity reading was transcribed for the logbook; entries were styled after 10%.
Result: 20%
